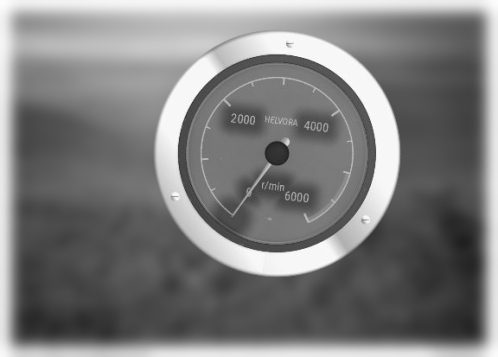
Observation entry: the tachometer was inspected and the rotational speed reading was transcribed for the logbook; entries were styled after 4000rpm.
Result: 0rpm
